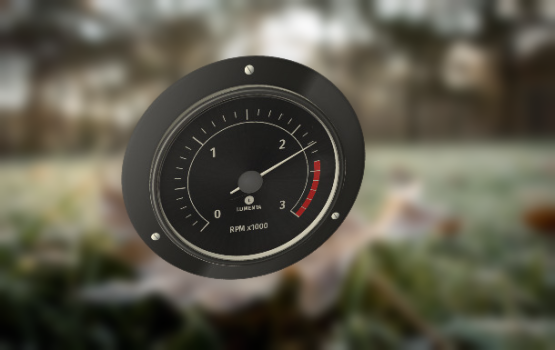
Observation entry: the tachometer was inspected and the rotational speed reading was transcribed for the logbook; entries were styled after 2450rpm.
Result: 2200rpm
